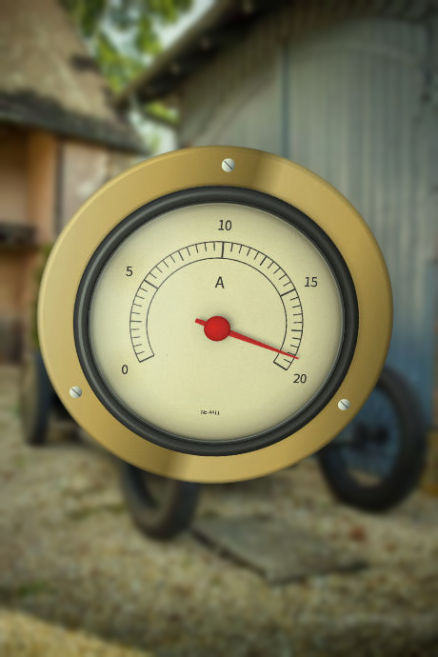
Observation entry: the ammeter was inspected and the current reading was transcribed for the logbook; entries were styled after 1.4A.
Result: 19A
